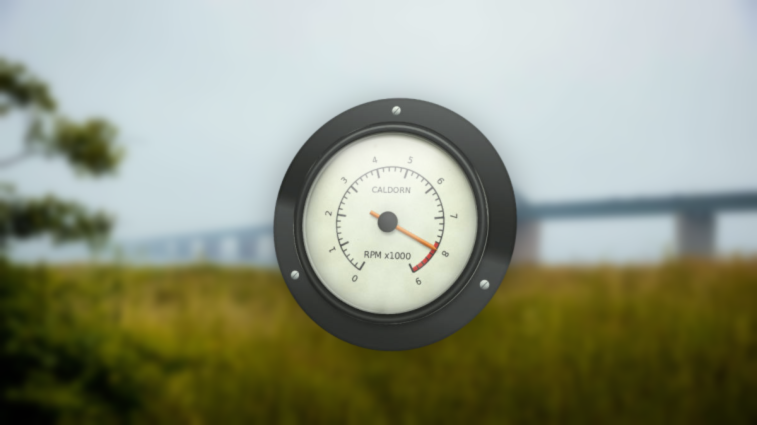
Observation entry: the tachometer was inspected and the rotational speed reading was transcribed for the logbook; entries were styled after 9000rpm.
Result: 8000rpm
